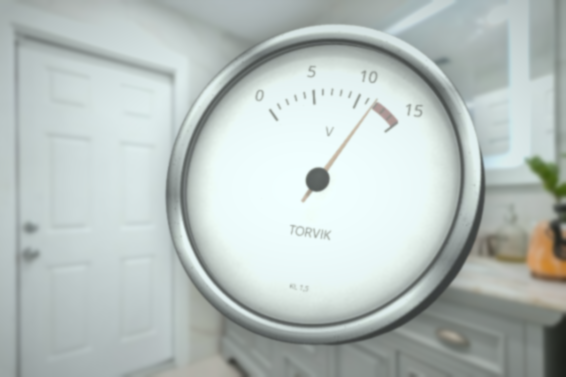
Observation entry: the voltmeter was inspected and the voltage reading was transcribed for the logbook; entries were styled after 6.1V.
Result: 12V
